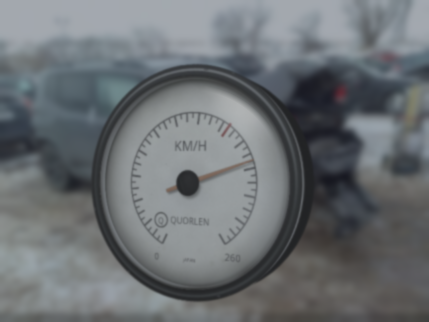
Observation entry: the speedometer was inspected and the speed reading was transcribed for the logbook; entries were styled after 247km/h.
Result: 195km/h
